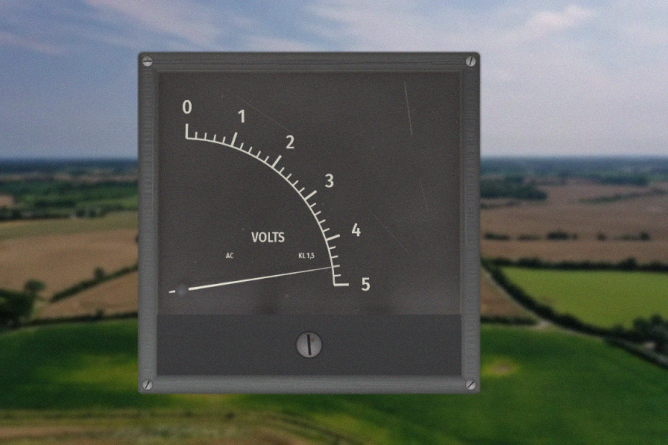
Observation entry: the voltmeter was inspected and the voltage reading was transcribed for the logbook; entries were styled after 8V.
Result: 4.6V
